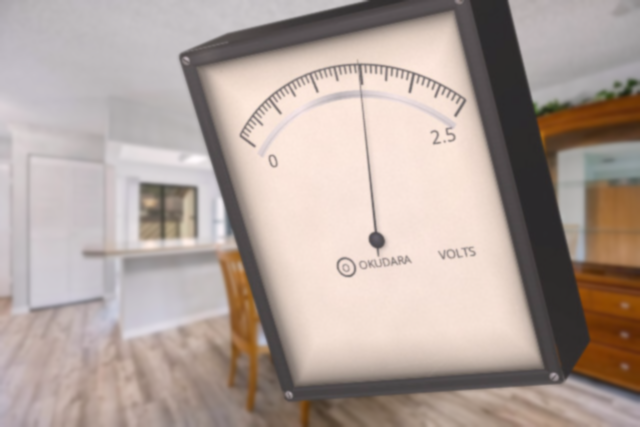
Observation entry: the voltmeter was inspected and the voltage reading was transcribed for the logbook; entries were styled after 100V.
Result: 1.5V
